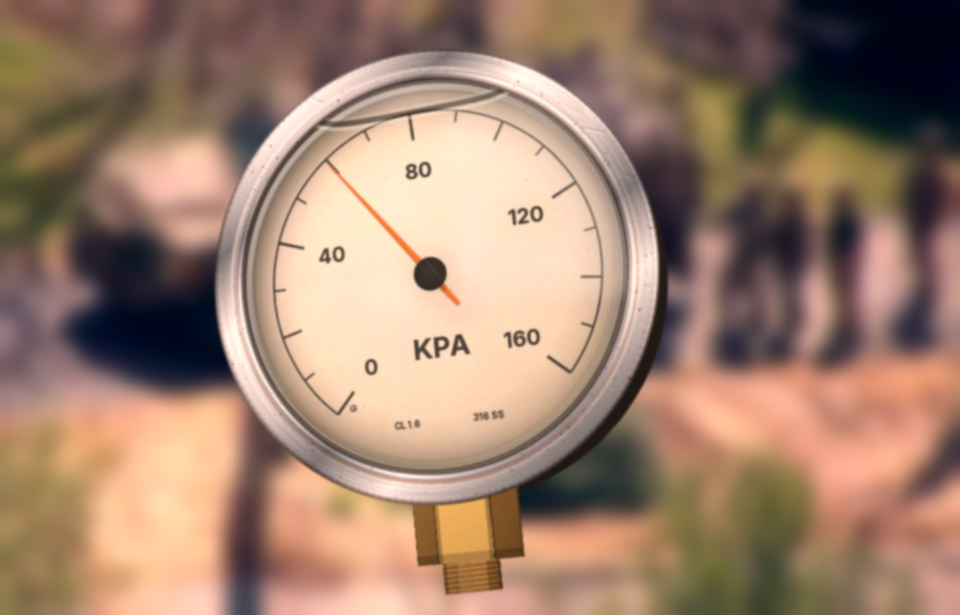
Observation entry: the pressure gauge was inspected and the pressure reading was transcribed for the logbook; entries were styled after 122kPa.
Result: 60kPa
